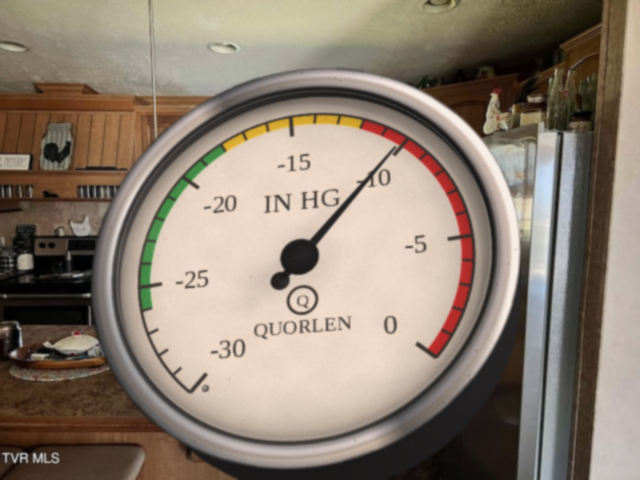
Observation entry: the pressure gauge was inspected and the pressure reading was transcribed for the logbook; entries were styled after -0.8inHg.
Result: -10inHg
